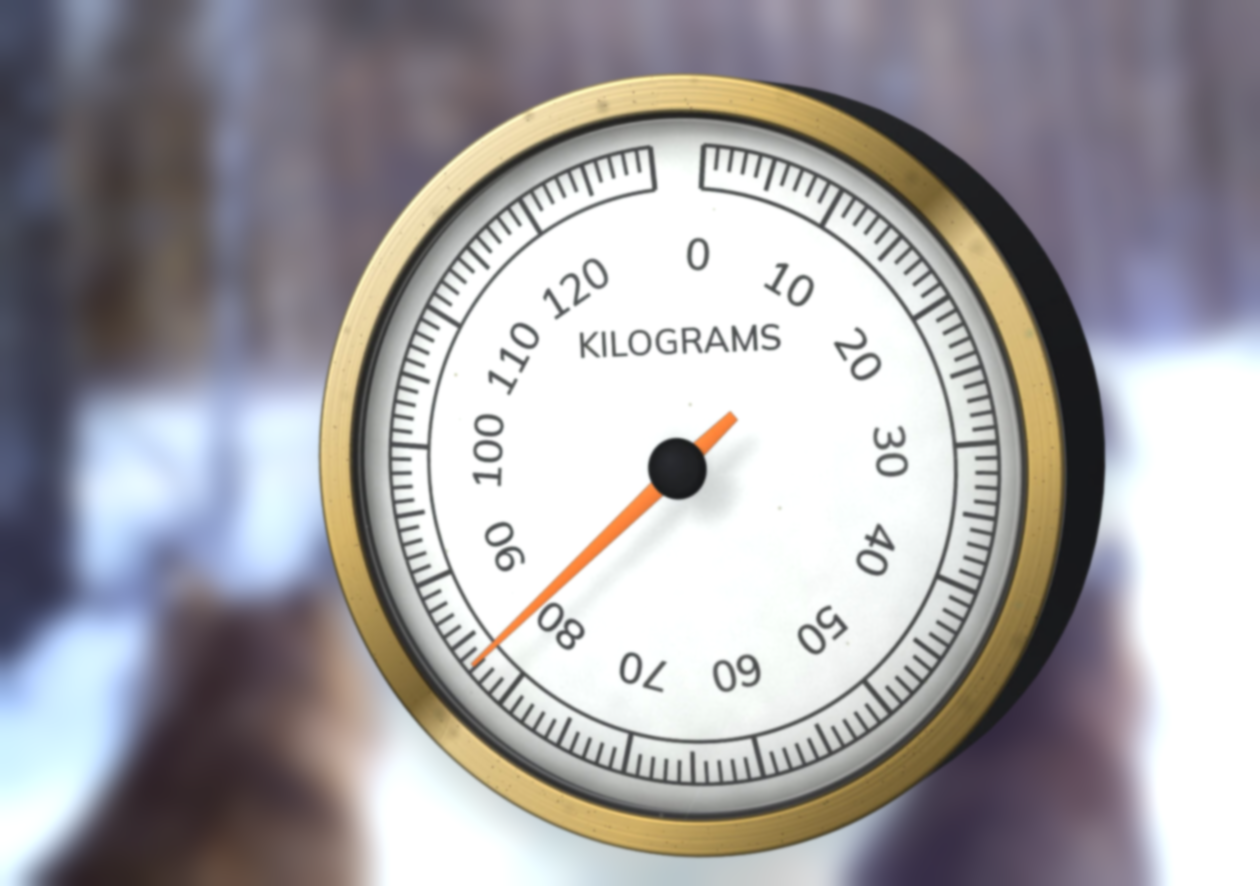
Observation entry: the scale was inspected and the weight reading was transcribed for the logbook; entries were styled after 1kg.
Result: 83kg
